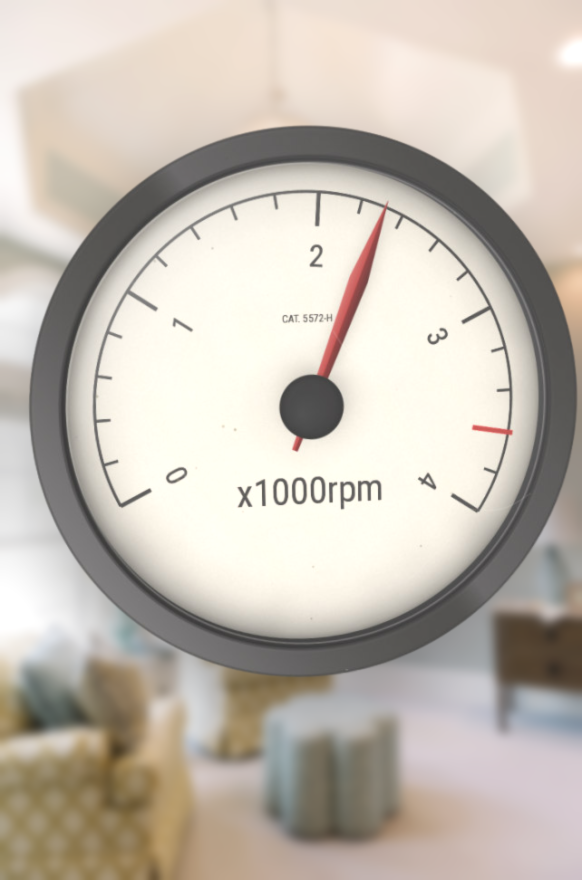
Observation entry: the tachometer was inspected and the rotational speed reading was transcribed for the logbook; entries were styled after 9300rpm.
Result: 2300rpm
